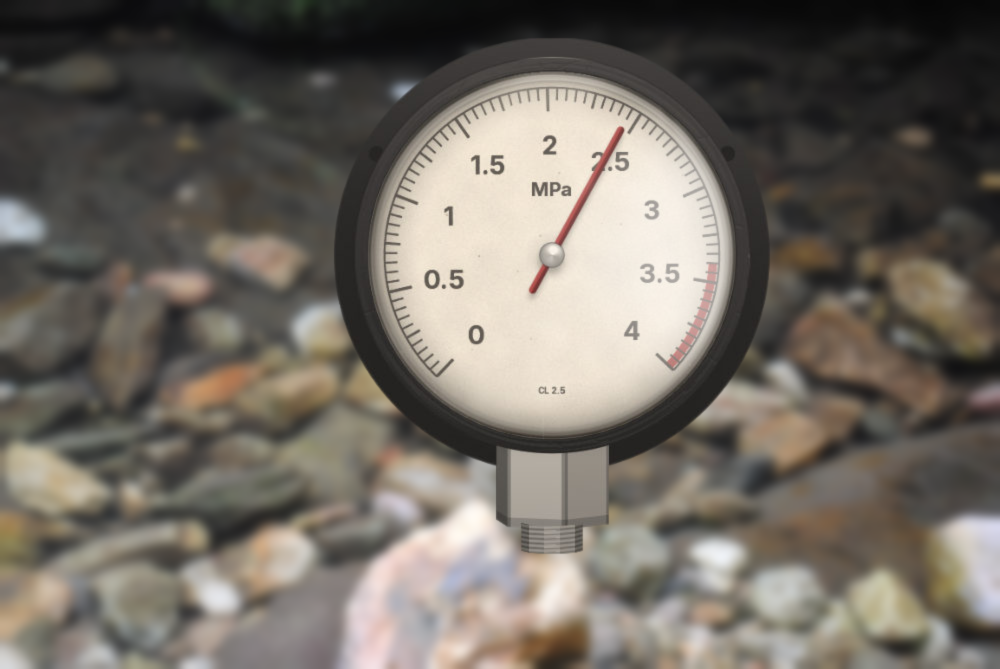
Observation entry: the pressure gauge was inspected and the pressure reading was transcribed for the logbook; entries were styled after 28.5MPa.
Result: 2.45MPa
